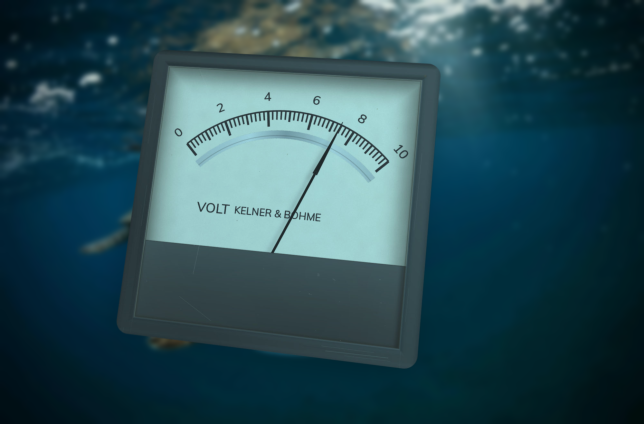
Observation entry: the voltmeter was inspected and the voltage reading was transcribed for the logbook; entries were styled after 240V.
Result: 7.4V
